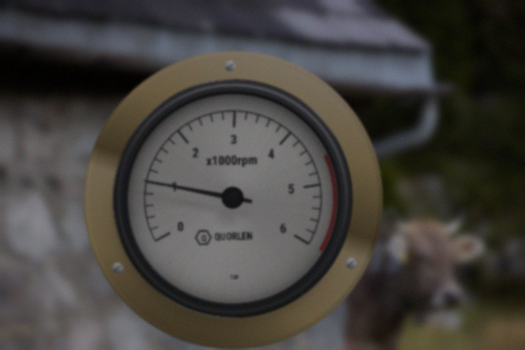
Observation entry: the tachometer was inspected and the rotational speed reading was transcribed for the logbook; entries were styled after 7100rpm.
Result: 1000rpm
